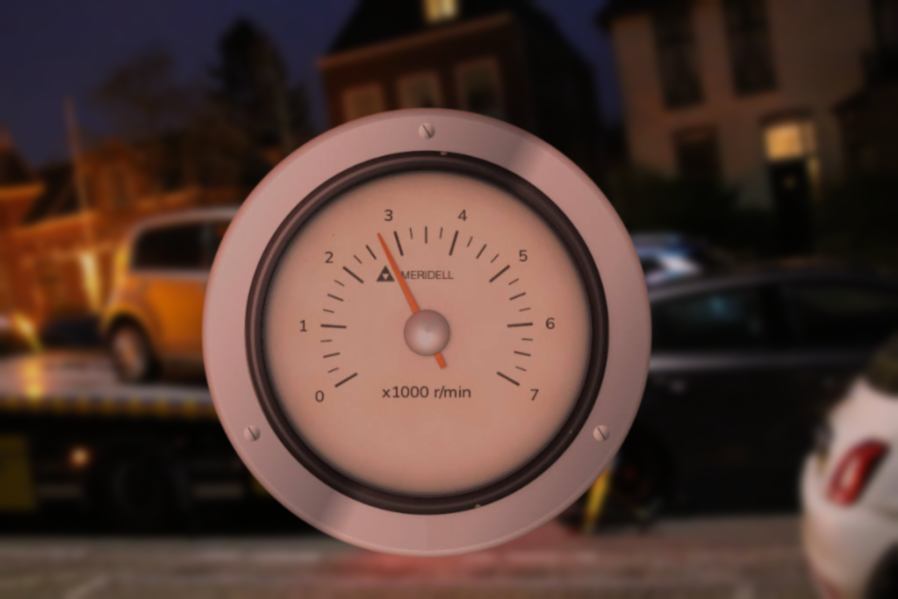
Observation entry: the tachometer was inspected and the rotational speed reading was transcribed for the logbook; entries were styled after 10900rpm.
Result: 2750rpm
